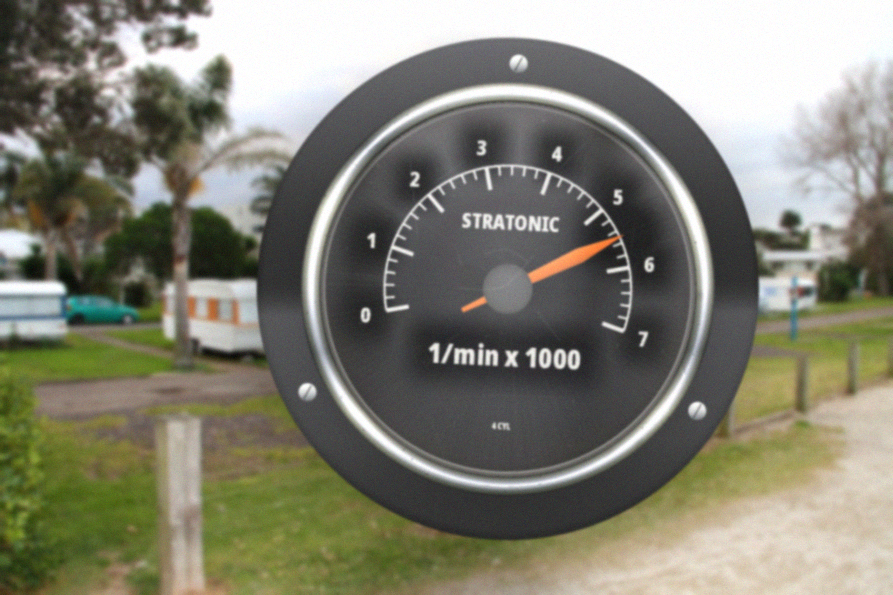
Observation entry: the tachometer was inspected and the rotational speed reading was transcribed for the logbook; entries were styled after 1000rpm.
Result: 5500rpm
